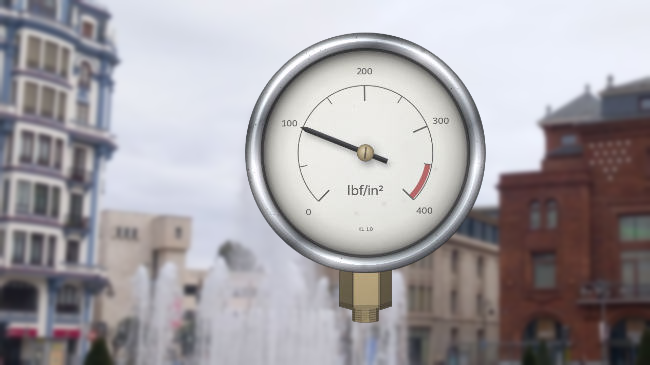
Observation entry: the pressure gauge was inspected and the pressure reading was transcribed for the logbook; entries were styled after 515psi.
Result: 100psi
